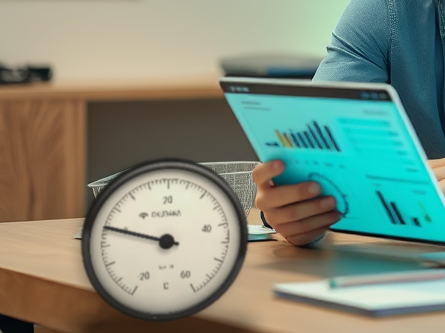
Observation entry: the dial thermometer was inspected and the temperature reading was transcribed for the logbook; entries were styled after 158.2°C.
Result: 0°C
